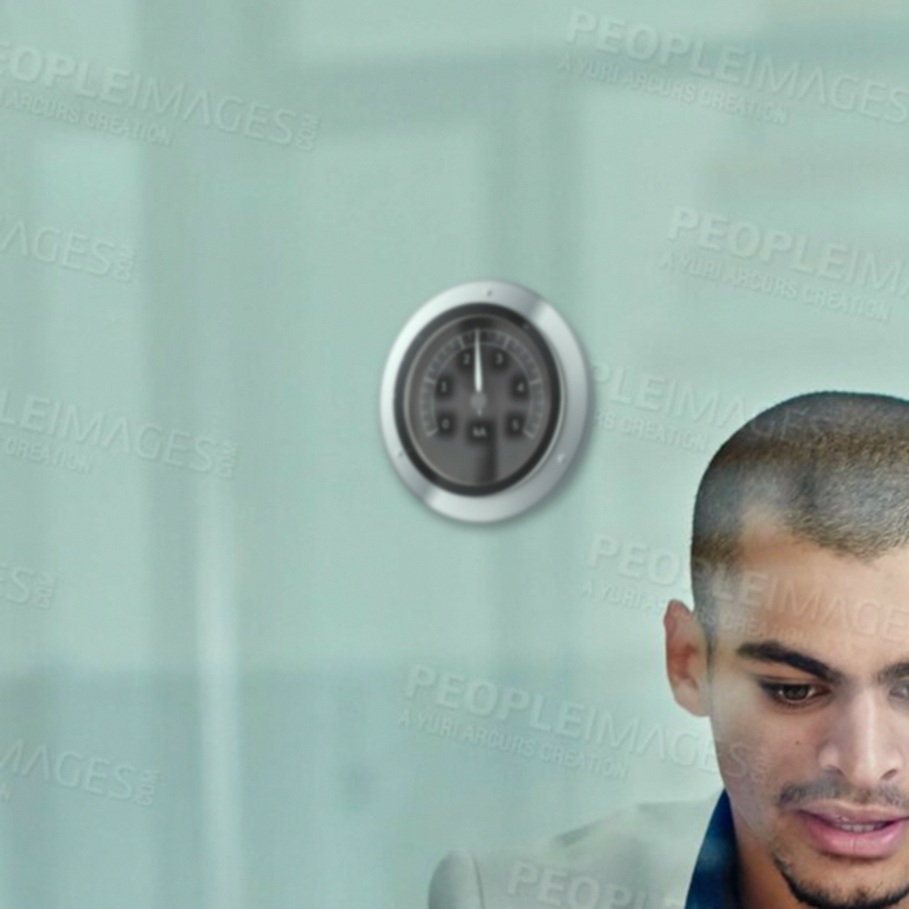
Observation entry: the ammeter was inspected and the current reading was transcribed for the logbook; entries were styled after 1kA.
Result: 2.4kA
